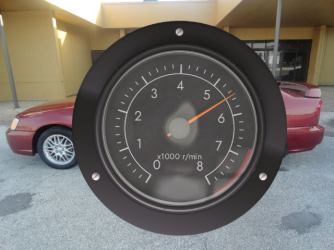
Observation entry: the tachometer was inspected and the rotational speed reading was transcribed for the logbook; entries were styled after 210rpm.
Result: 5500rpm
